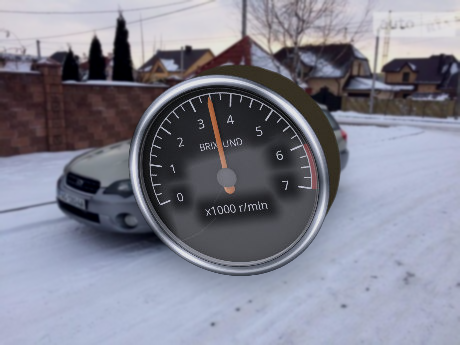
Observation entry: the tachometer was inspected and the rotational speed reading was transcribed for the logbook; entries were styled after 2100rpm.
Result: 3500rpm
